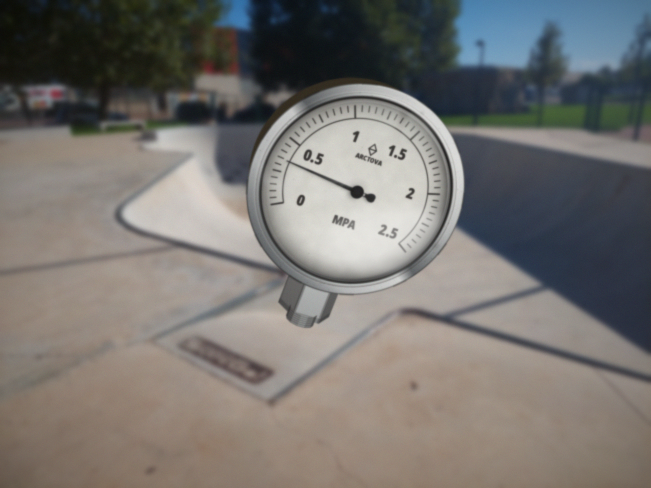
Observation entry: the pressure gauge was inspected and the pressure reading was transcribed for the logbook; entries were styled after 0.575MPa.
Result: 0.35MPa
